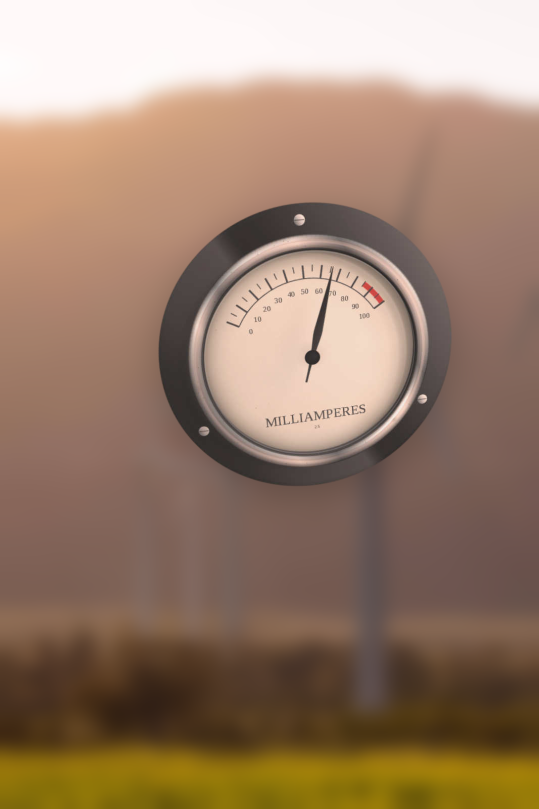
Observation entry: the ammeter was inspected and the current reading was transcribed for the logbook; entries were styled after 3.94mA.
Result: 65mA
